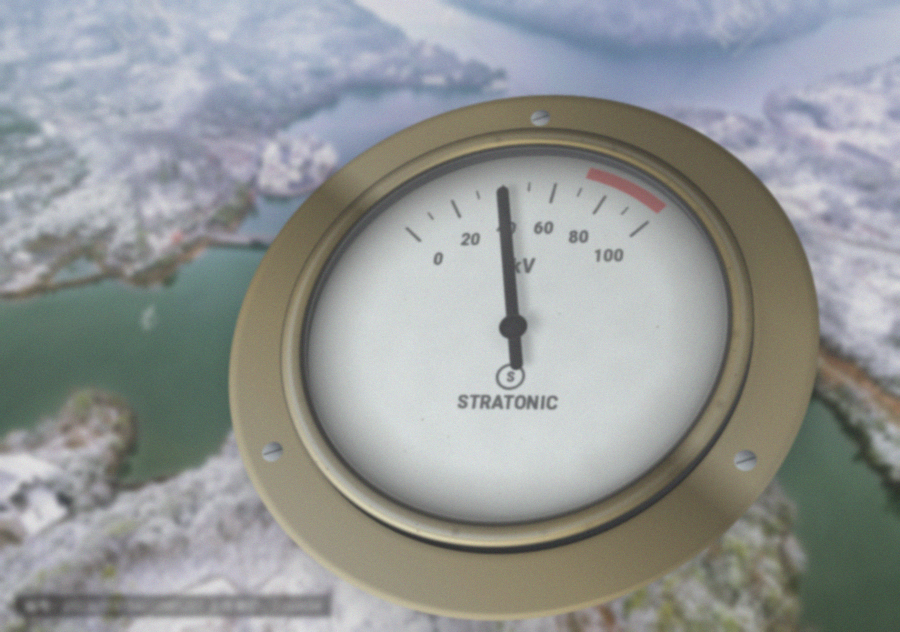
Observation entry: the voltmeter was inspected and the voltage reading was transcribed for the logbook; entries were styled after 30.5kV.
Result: 40kV
